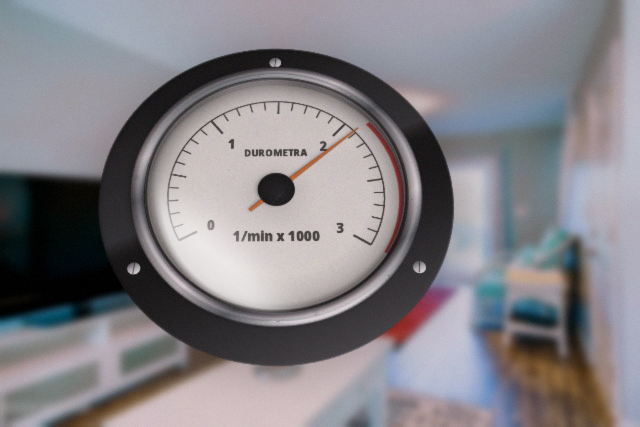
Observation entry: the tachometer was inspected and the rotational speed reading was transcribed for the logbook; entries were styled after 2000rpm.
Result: 2100rpm
